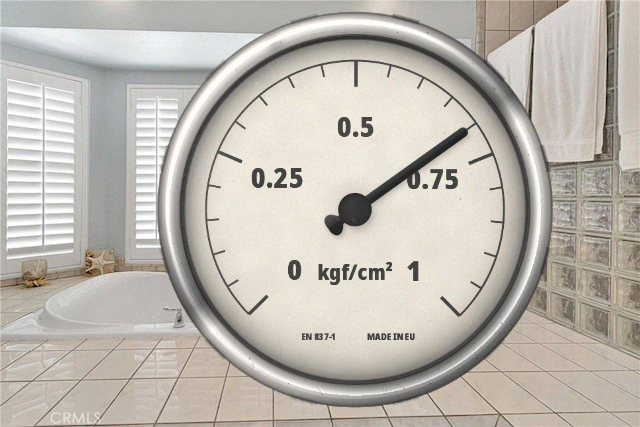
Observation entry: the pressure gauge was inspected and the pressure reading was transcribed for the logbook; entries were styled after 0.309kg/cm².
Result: 0.7kg/cm²
